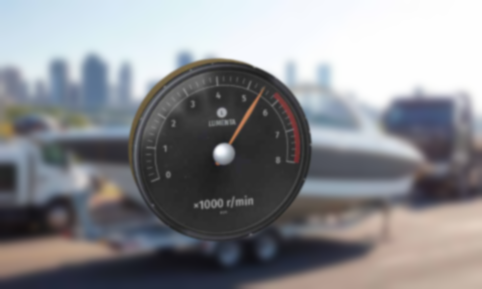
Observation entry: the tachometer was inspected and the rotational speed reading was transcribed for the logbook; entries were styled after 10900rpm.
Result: 5400rpm
